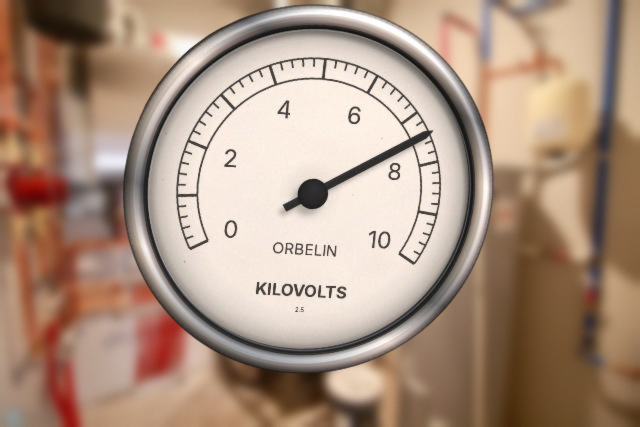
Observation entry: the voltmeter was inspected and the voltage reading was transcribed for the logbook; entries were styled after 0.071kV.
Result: 7.4kV
